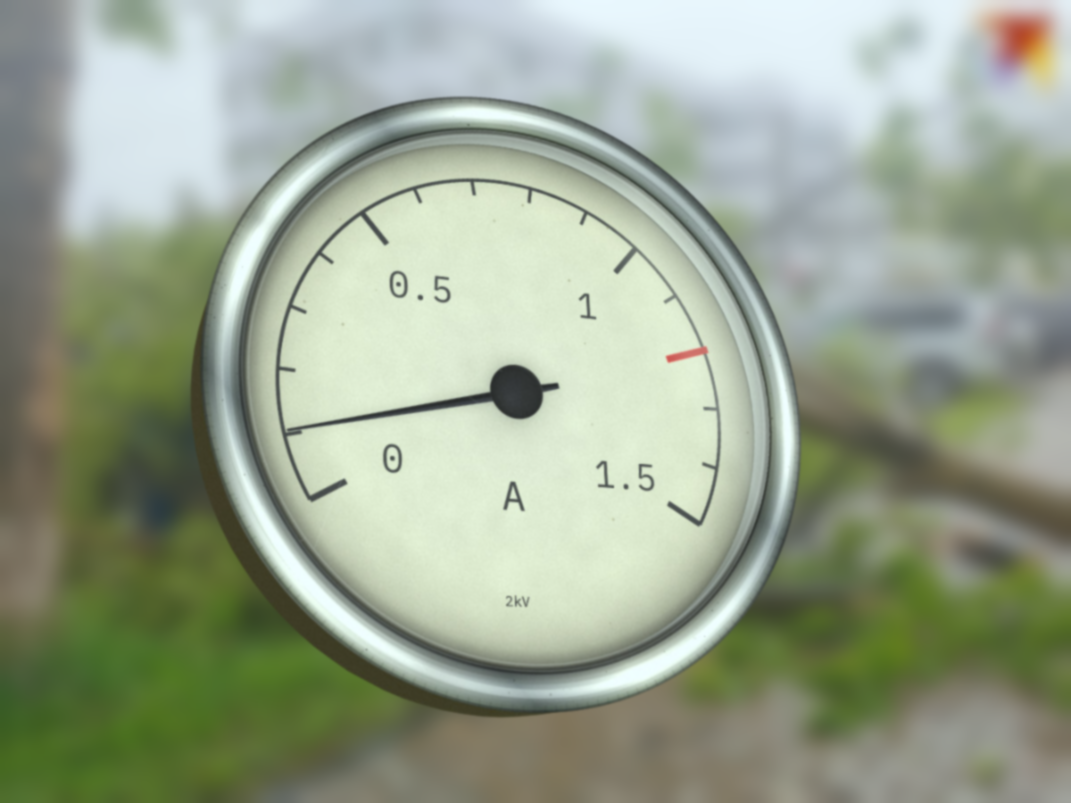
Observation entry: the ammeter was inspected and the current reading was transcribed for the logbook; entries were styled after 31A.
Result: 0.1A
